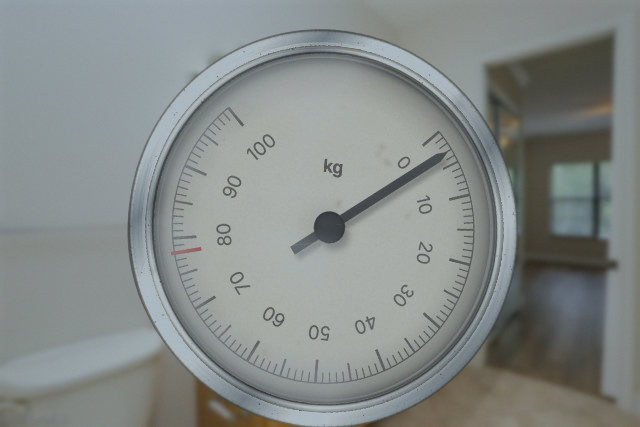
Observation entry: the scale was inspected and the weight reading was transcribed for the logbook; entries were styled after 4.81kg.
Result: 3kg
